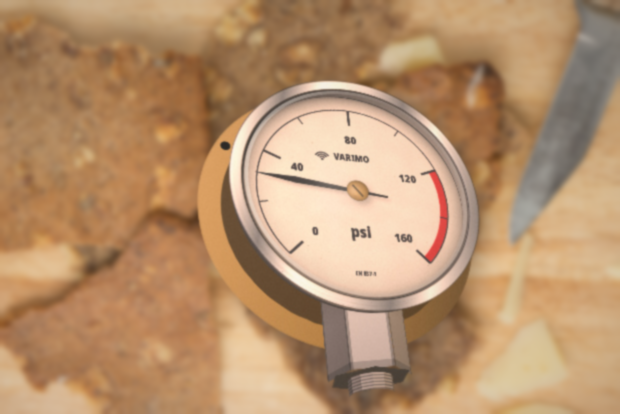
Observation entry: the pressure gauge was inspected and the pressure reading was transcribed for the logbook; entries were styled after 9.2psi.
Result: 30psi
